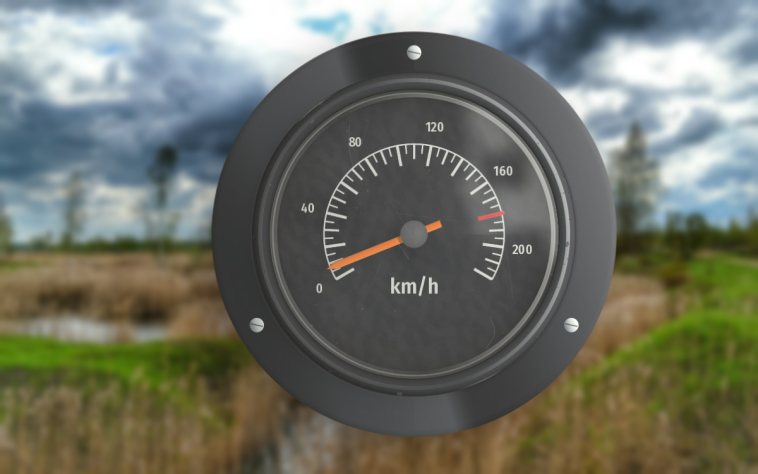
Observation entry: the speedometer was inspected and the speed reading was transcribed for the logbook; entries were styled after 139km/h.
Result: 7.5km/h
